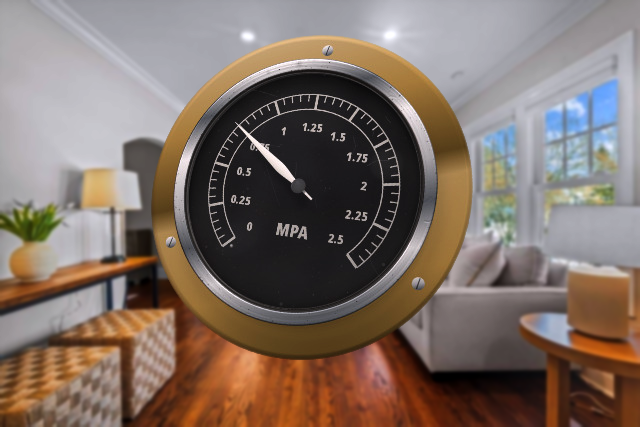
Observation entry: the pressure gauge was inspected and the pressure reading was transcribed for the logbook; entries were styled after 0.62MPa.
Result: 0.75MPa
